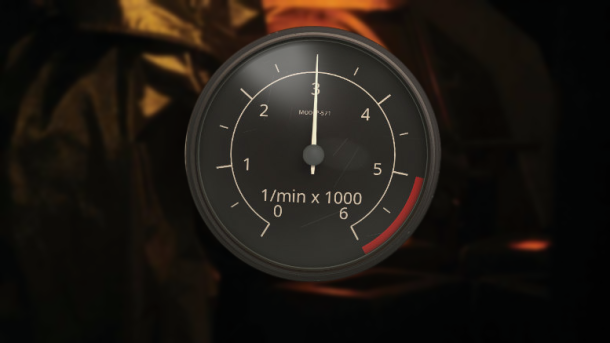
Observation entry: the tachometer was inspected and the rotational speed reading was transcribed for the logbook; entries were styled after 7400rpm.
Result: 3000rpm
